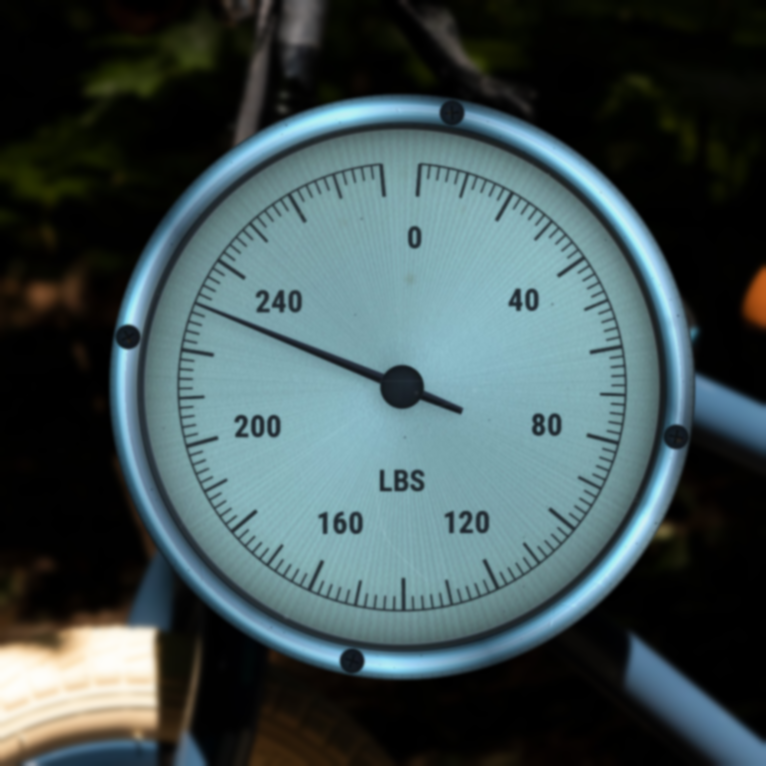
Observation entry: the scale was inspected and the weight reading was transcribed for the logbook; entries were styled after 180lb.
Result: 230lb
